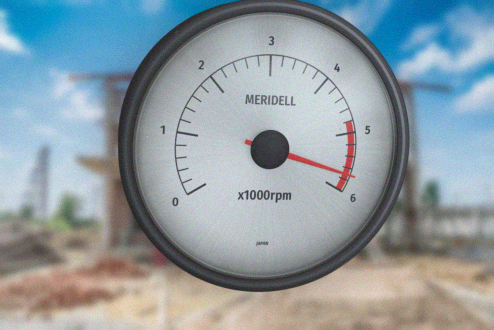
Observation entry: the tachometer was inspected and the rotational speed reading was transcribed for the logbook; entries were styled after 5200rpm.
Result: 5700rpm
